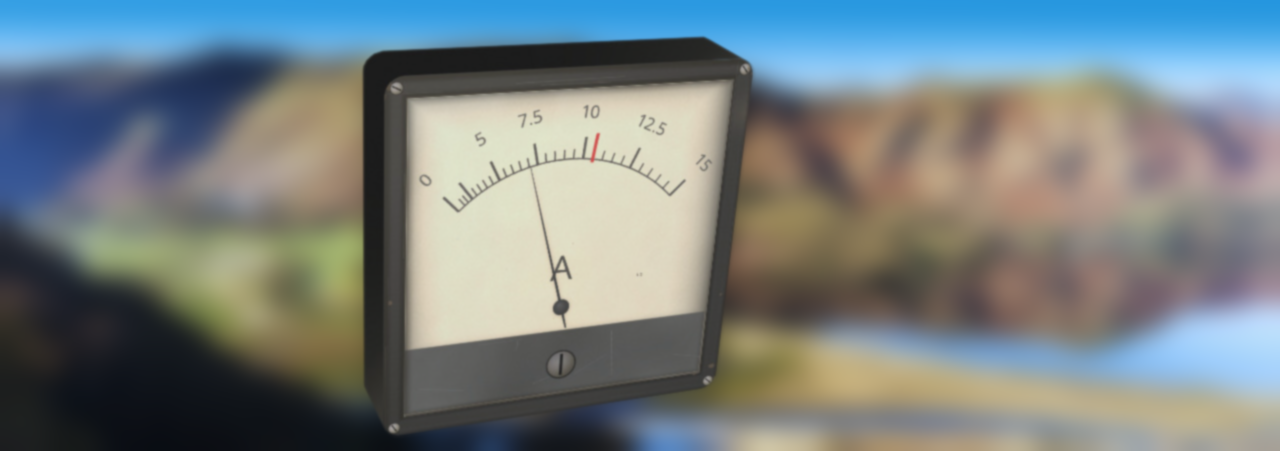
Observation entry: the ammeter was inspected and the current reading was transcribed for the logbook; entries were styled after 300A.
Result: 7A
